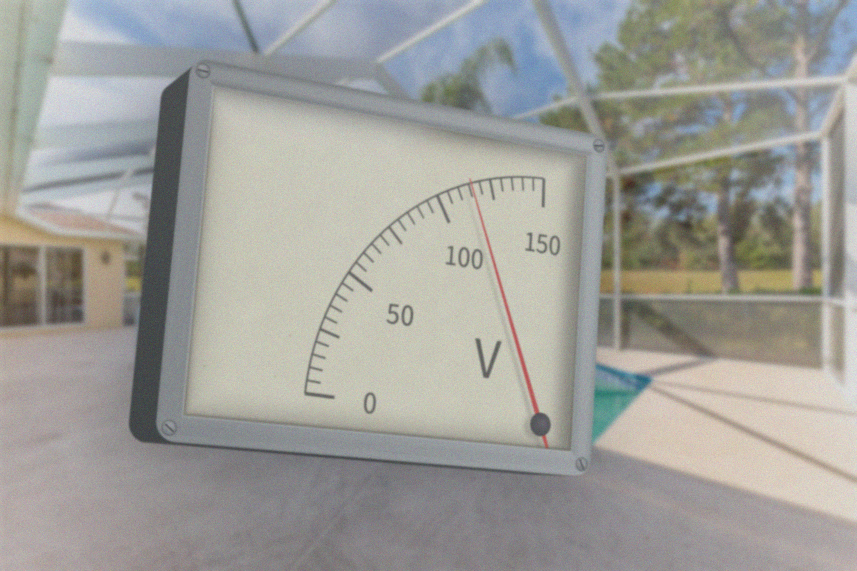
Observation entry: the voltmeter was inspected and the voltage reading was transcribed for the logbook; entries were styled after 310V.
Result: 115V
